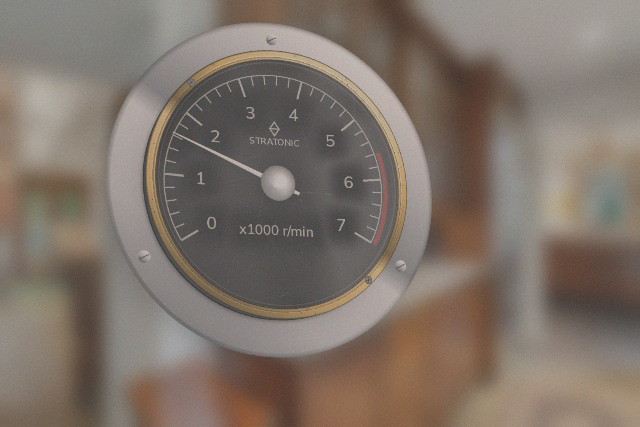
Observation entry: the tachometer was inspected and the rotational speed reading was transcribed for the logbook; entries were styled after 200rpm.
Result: 1600rpm
